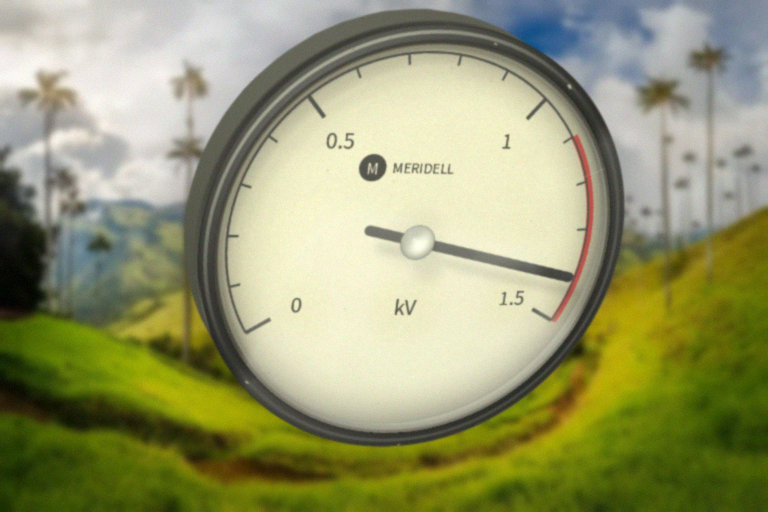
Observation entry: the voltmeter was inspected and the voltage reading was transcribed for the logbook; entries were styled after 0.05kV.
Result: 1.4kV
